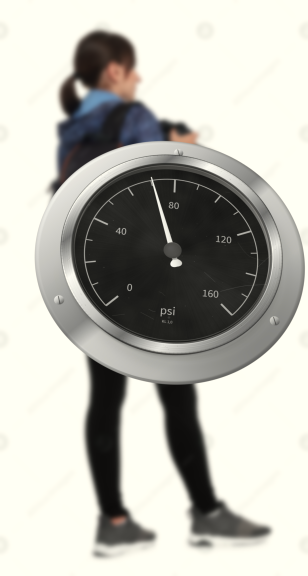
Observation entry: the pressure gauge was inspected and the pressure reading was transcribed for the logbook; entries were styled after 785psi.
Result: 70psi
